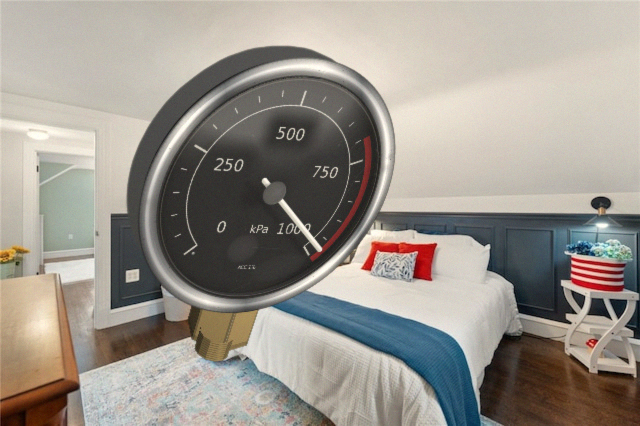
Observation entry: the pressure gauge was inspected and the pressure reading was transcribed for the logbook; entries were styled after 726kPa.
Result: 975kPa
